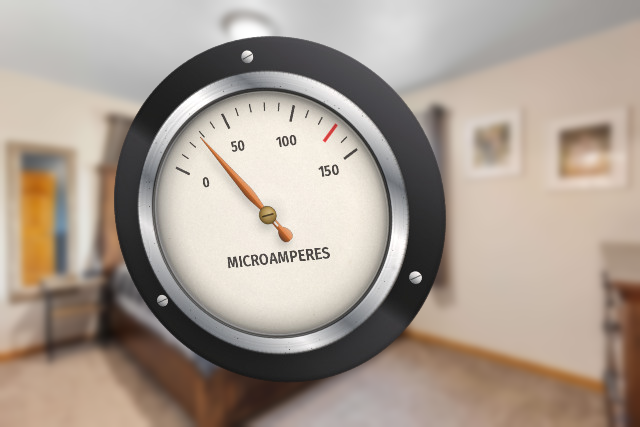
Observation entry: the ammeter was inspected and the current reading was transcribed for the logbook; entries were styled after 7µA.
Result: 30µA
